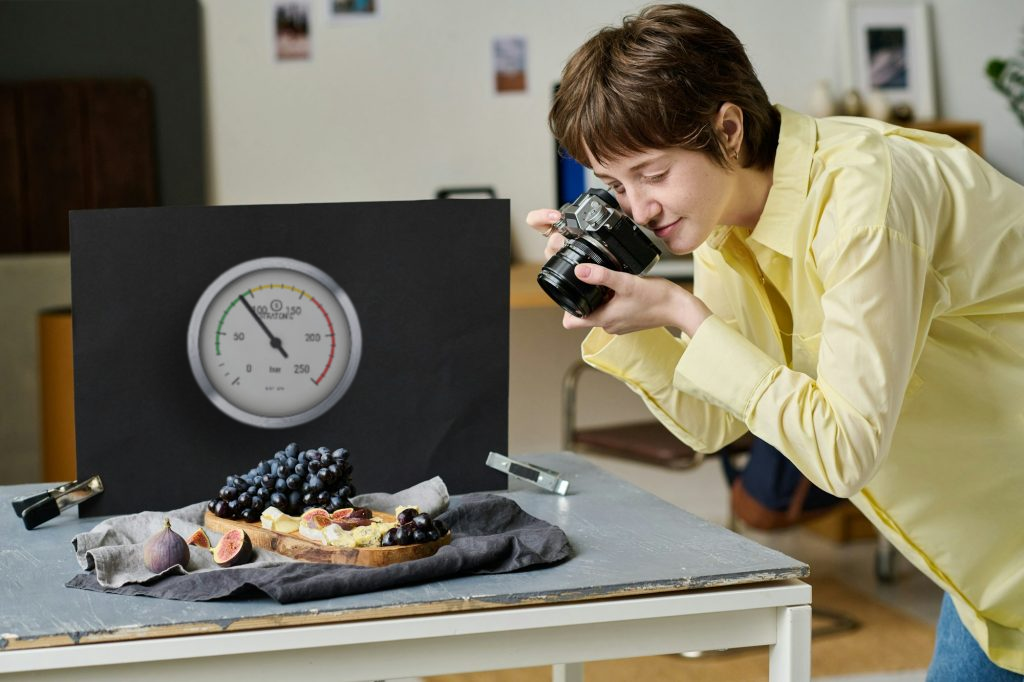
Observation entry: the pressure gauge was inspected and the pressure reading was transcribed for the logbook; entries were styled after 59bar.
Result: 90bar
